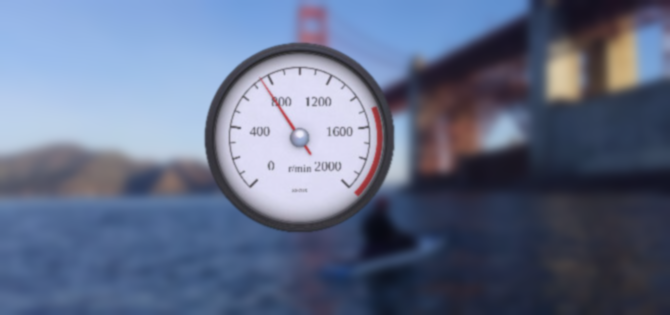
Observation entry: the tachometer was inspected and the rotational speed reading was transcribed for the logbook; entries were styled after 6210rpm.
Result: 750rpm
